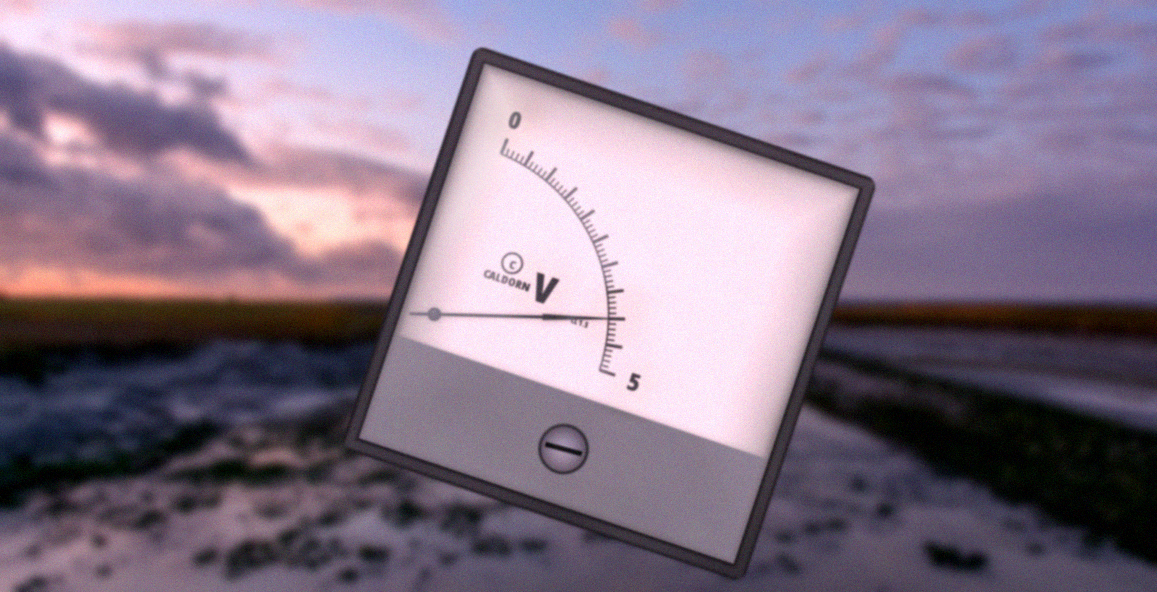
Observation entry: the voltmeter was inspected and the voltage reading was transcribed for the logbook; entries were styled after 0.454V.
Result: 4V
